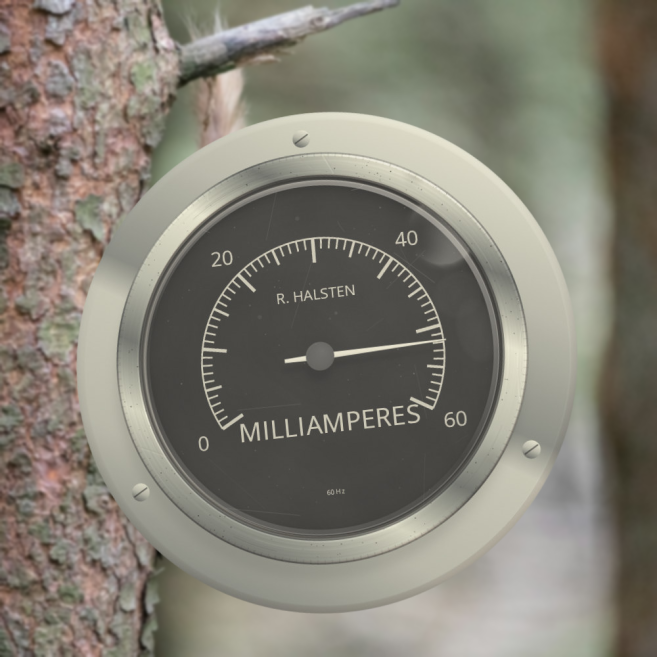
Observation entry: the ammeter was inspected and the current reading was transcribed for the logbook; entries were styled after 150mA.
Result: 52mA
